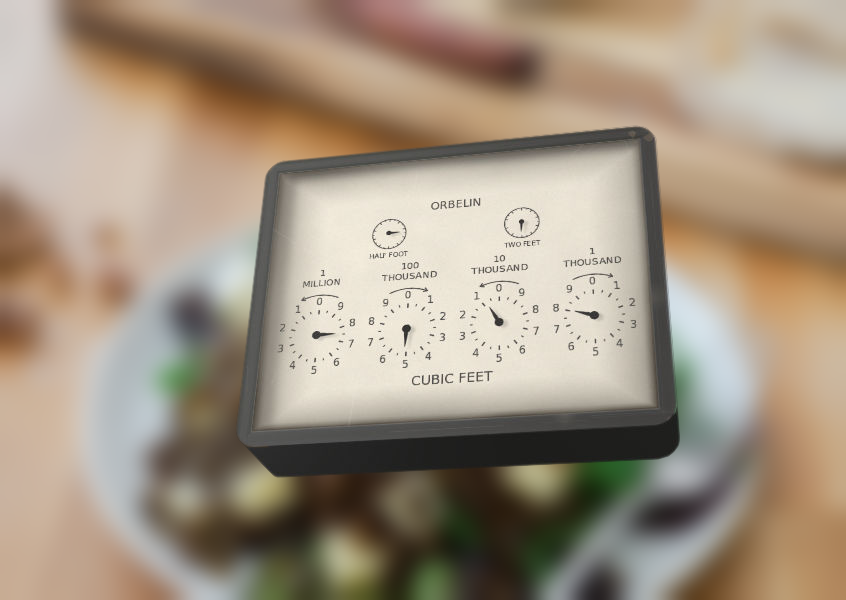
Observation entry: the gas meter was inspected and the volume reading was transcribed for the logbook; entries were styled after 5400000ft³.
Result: 750800ft³
